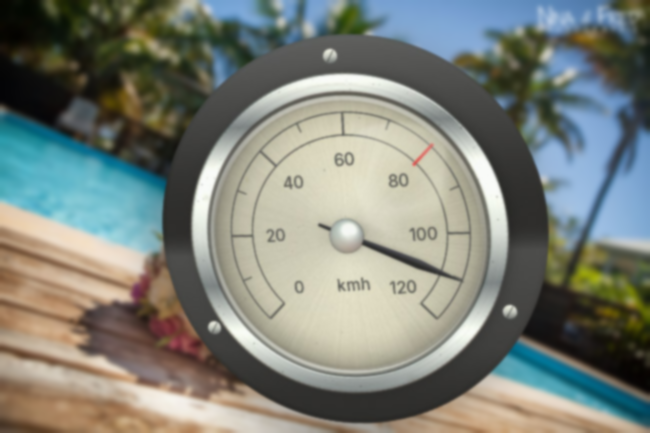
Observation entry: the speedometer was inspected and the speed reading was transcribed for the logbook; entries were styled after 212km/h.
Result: 110km/h
